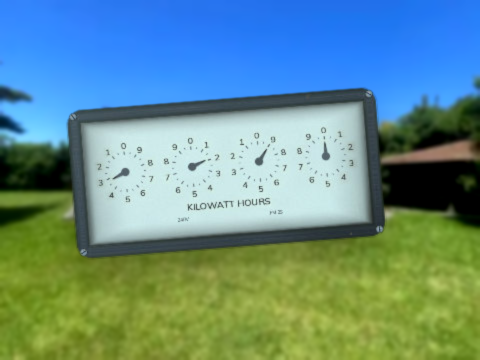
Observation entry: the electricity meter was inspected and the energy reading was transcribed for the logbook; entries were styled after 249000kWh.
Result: 3190kWh
